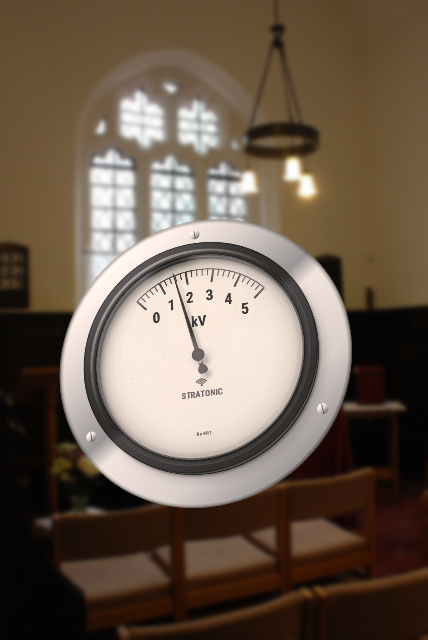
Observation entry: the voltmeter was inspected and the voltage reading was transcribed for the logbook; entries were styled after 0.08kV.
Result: 1.6kV
